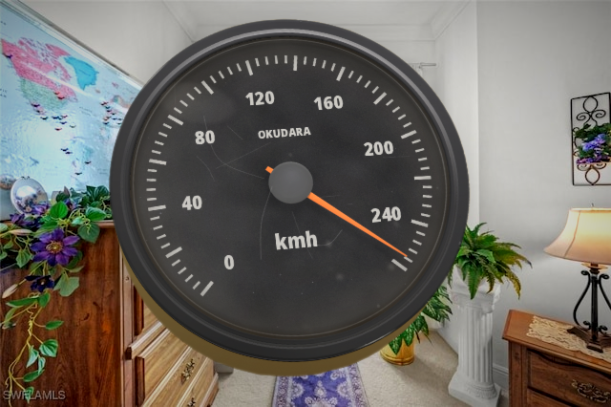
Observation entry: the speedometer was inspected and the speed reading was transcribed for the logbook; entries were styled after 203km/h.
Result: 256km/h
